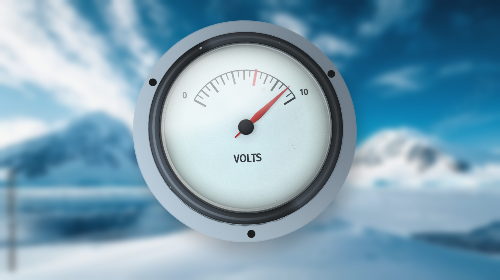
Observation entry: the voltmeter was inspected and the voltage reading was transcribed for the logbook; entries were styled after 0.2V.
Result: 9V
